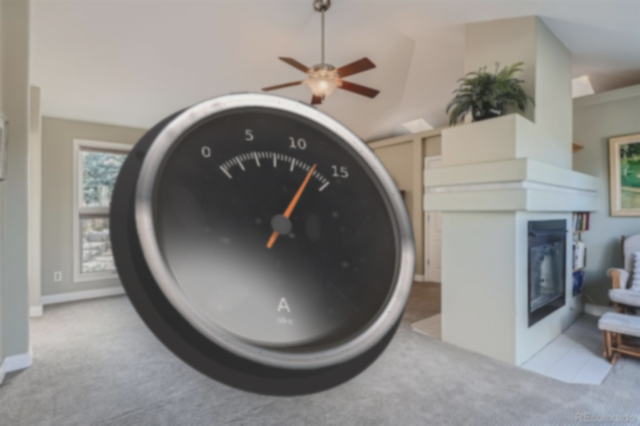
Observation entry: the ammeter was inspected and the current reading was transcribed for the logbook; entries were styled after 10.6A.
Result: 12.5A
